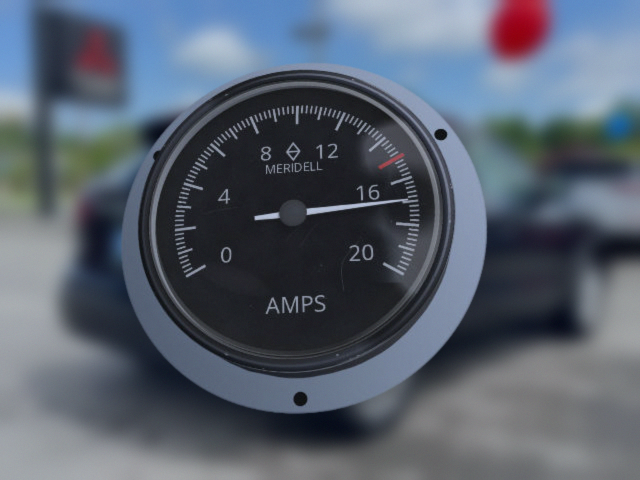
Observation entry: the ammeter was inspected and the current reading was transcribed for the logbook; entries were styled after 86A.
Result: 17A
